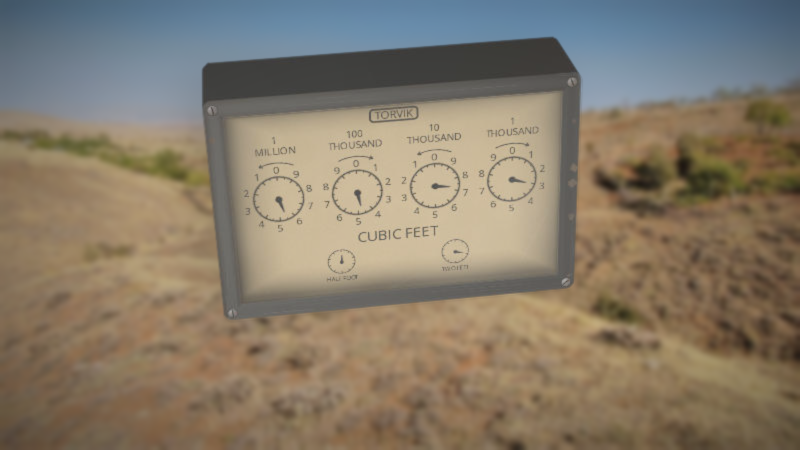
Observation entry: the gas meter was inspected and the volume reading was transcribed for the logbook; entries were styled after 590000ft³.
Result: 547300ft³
